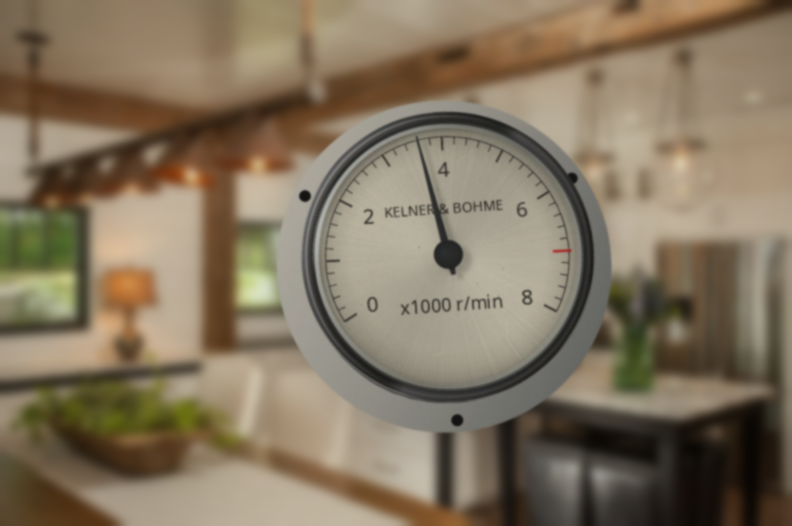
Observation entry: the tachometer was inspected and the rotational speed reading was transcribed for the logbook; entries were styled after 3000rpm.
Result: 3600rpm
